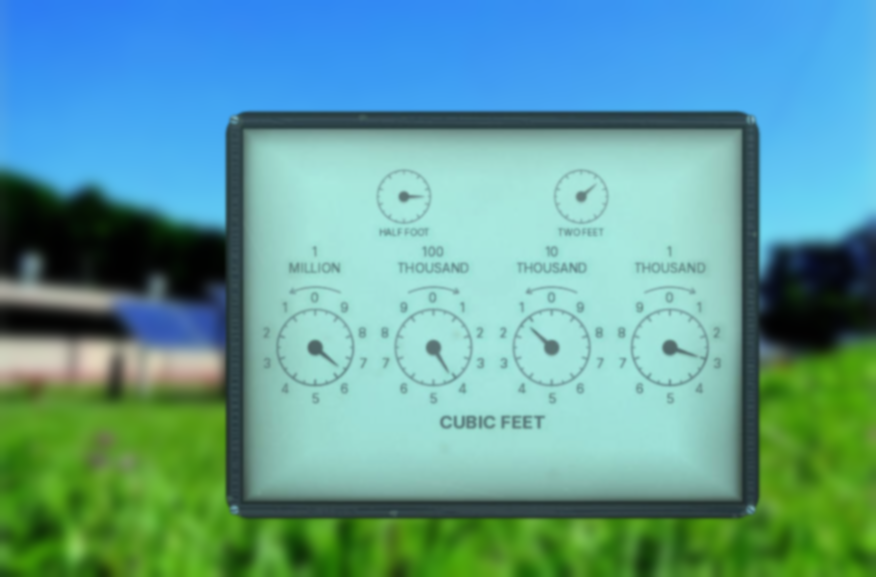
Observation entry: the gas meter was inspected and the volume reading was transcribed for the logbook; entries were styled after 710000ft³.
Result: 641300ft³
